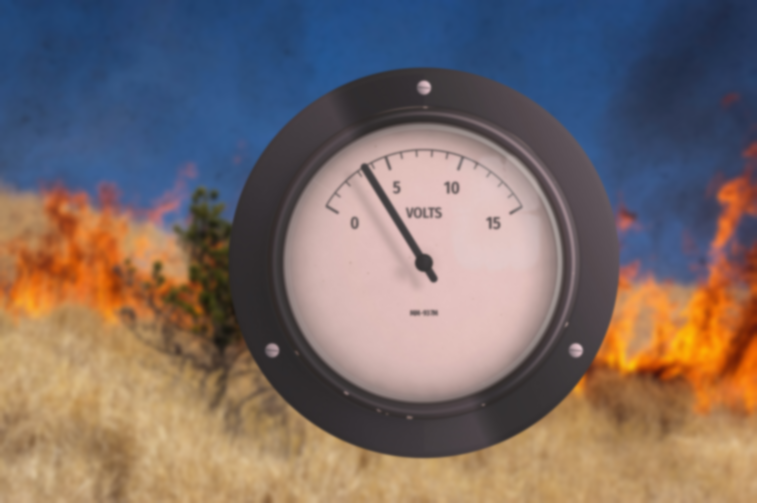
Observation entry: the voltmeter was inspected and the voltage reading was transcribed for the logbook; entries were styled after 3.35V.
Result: 3.5V
